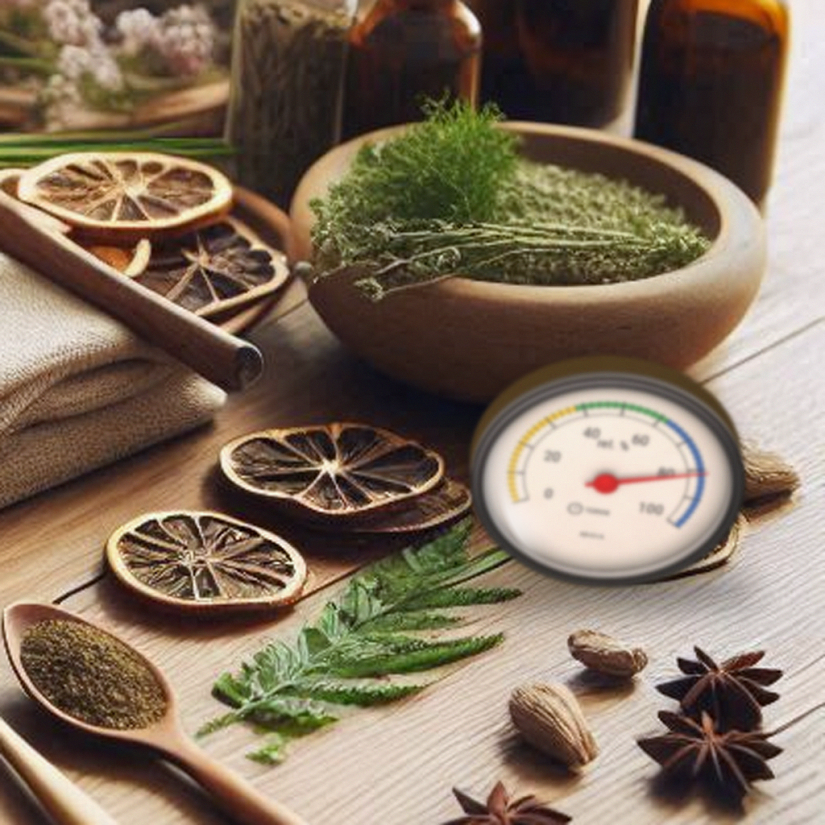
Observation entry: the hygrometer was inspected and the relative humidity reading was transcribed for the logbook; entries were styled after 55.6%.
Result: 80%
